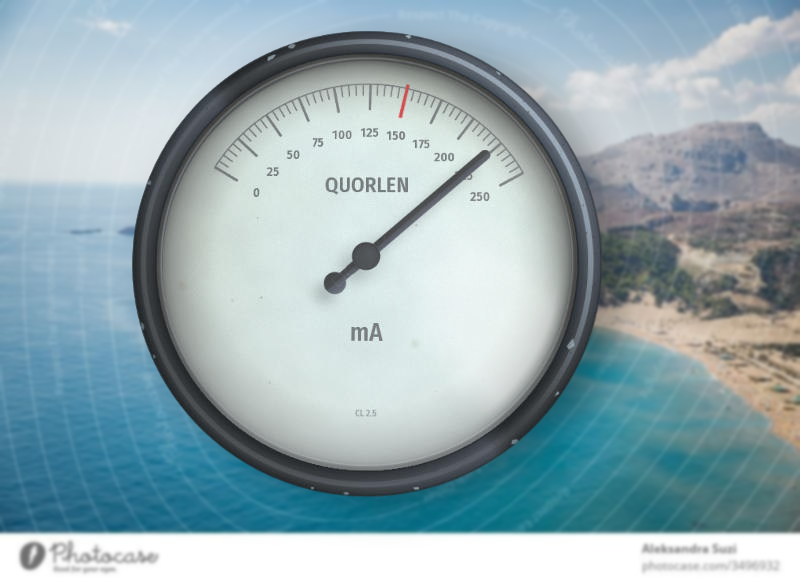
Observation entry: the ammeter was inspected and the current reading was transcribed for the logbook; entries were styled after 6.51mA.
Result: 225mA
